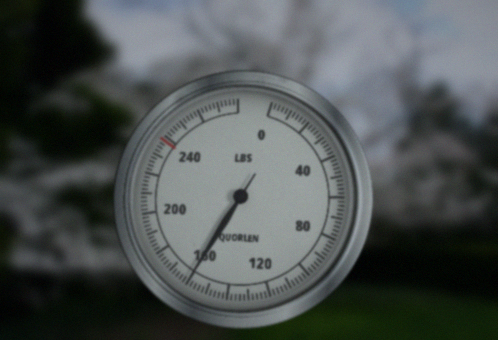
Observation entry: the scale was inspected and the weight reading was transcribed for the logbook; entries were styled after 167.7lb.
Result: 160lb
